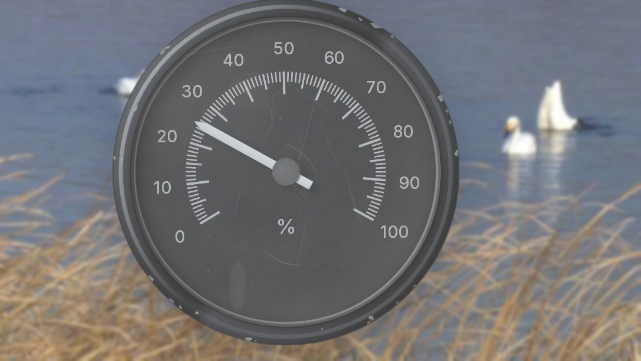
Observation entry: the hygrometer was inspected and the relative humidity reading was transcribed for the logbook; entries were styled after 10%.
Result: 25%
